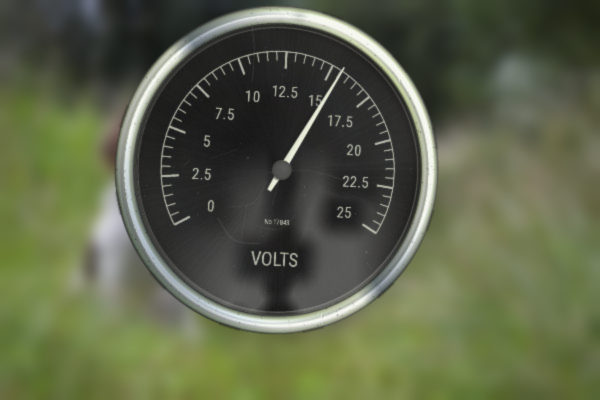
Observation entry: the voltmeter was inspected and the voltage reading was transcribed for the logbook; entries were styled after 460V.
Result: 15.5V
